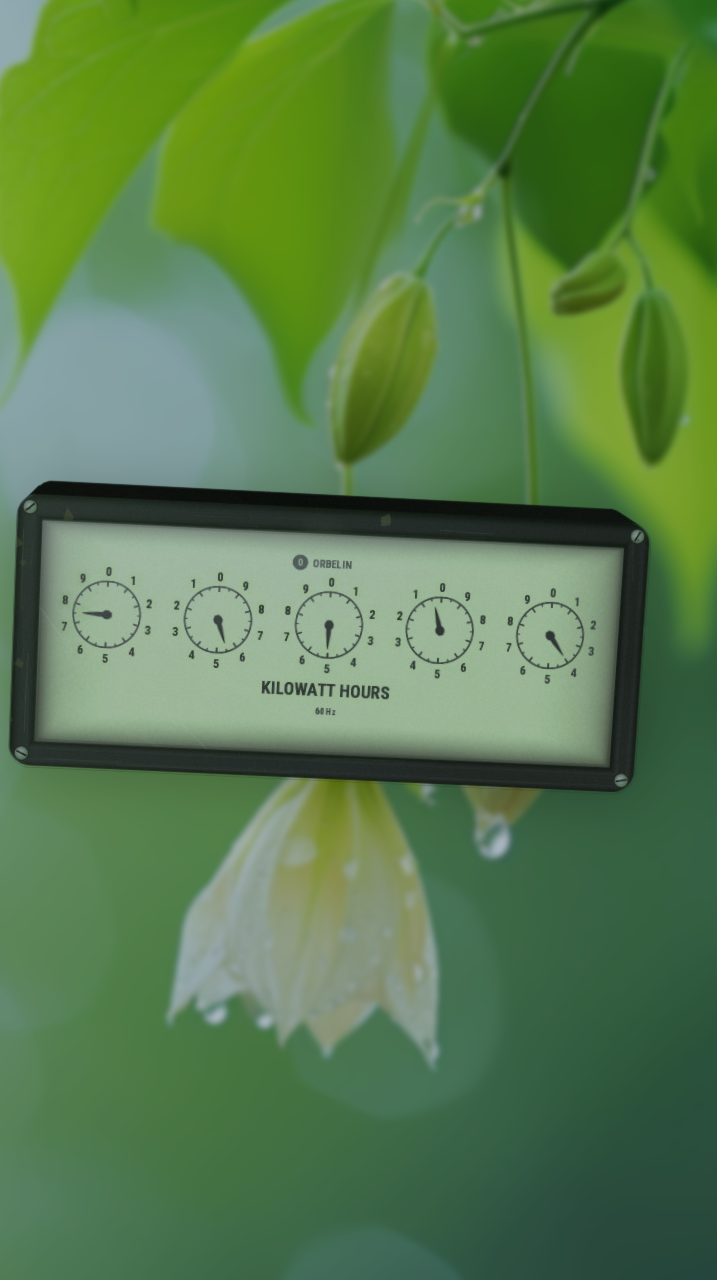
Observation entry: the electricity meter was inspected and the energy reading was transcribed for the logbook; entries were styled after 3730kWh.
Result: 75504kWh
